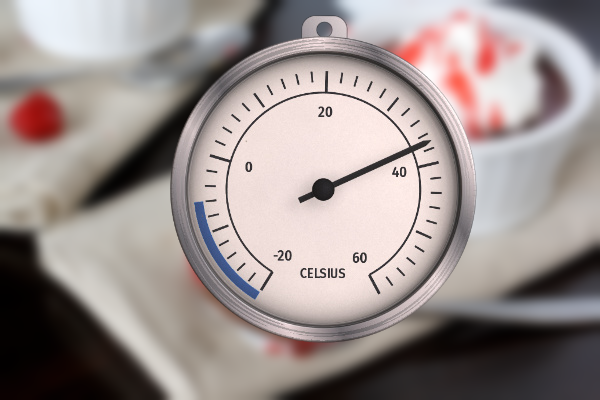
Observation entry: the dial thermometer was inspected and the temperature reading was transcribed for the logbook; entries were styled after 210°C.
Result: 37°C
